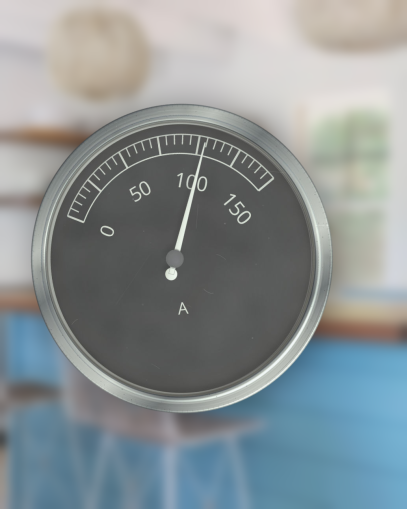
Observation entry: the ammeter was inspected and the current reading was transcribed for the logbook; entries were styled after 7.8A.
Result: 105A
